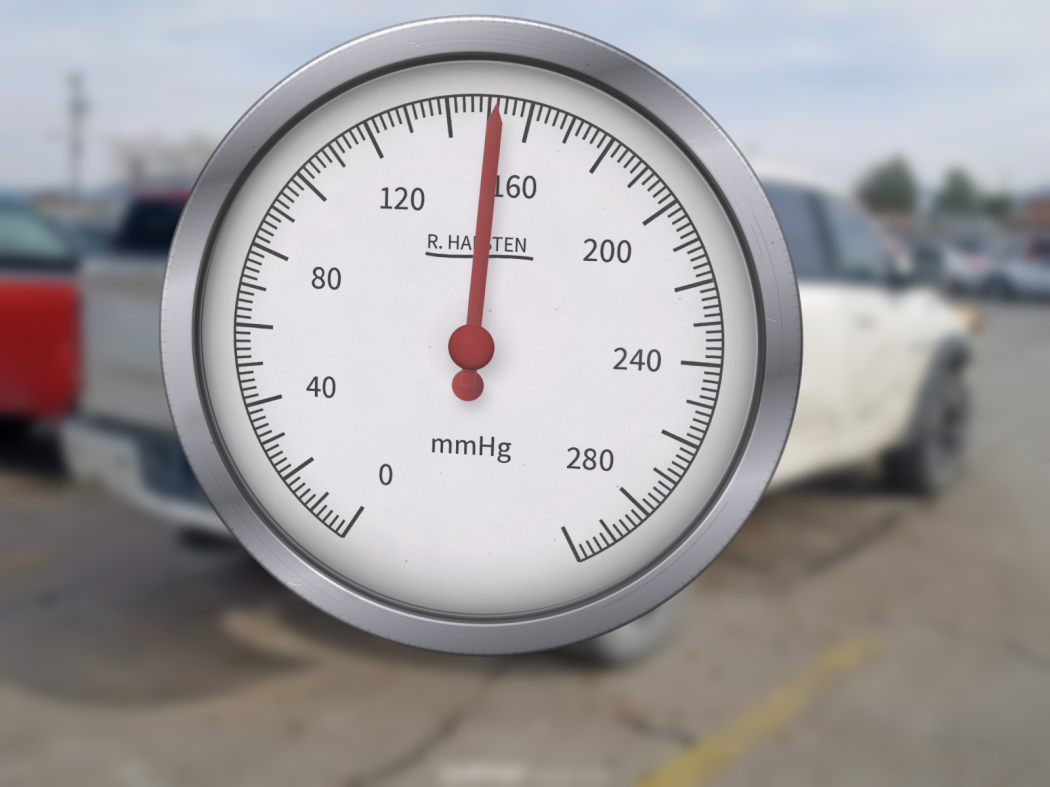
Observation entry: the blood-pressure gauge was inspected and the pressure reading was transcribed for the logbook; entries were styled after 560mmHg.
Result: 152mmHg
